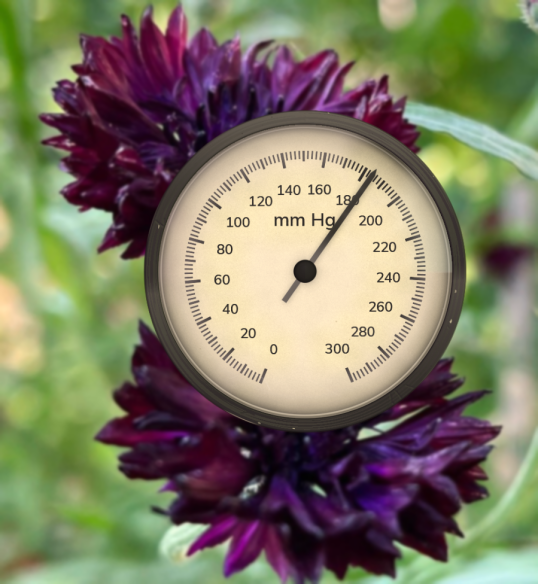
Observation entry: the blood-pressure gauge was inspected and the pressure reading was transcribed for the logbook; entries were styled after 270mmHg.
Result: 184mmHg
